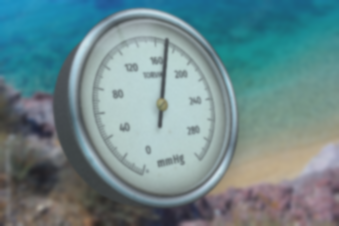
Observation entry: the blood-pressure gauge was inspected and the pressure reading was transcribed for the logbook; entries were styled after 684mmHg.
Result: 170mmHg
